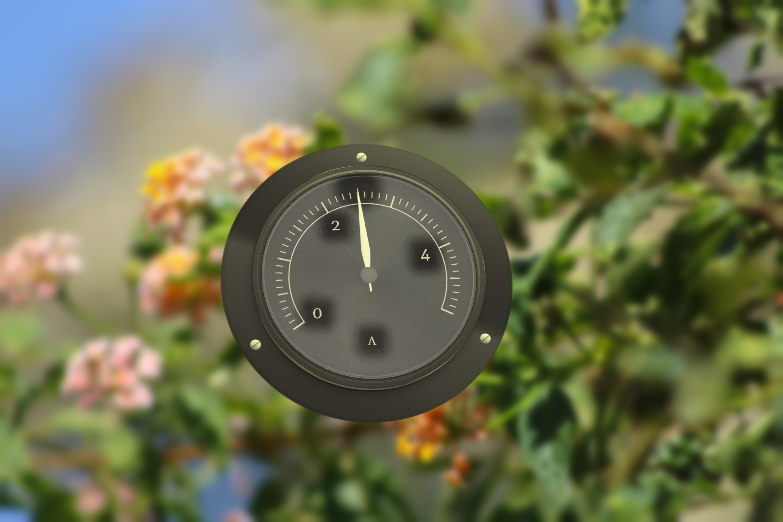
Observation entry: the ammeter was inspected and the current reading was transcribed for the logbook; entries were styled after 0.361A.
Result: 2.5A
